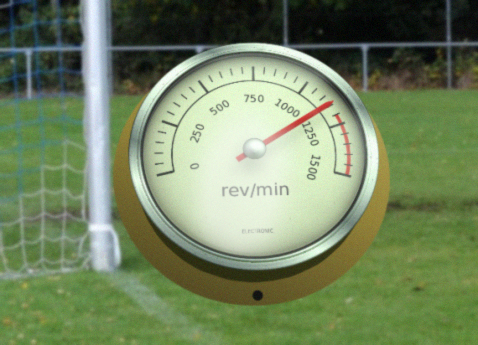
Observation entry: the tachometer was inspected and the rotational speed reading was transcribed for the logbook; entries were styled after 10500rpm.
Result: 1150rpm
